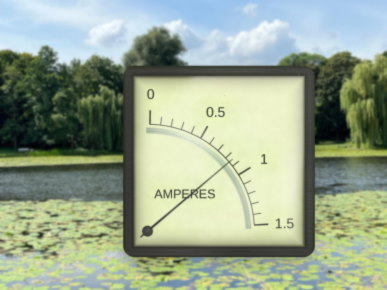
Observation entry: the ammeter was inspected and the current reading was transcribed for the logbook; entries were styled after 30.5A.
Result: 0.85A
